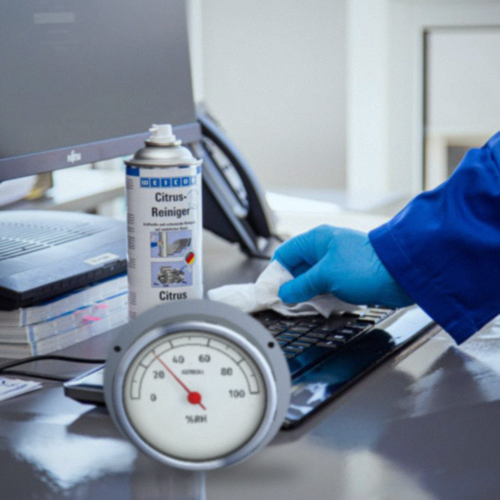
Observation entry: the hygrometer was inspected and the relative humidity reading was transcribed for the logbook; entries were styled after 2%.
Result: 30%
